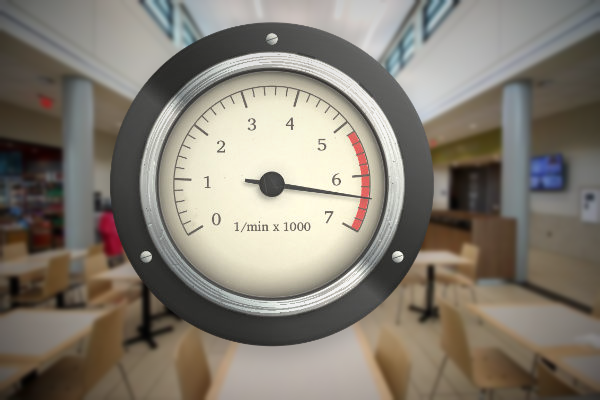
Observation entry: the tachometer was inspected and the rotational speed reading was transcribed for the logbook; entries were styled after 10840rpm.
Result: 6400rpm
